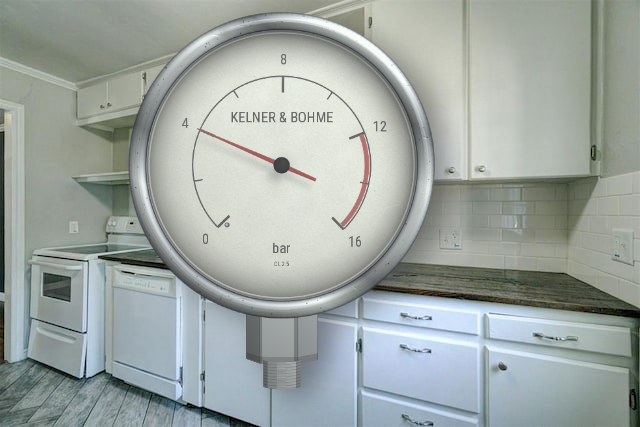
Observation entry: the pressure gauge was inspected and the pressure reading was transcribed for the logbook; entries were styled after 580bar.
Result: 4bar
